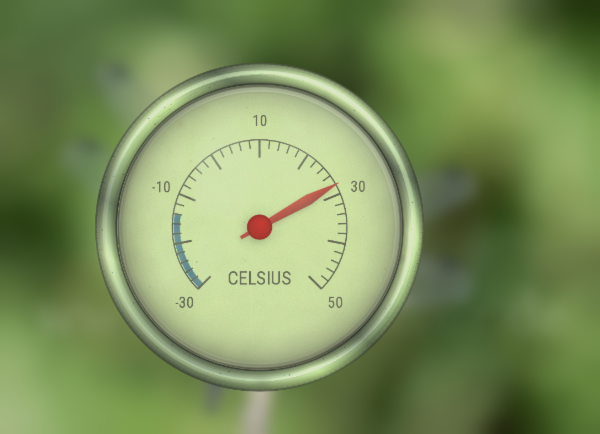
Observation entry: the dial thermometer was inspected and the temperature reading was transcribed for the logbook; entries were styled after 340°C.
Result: 28°C
